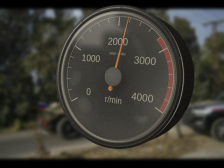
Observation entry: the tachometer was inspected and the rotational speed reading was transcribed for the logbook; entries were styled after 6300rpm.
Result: 2200rpm
